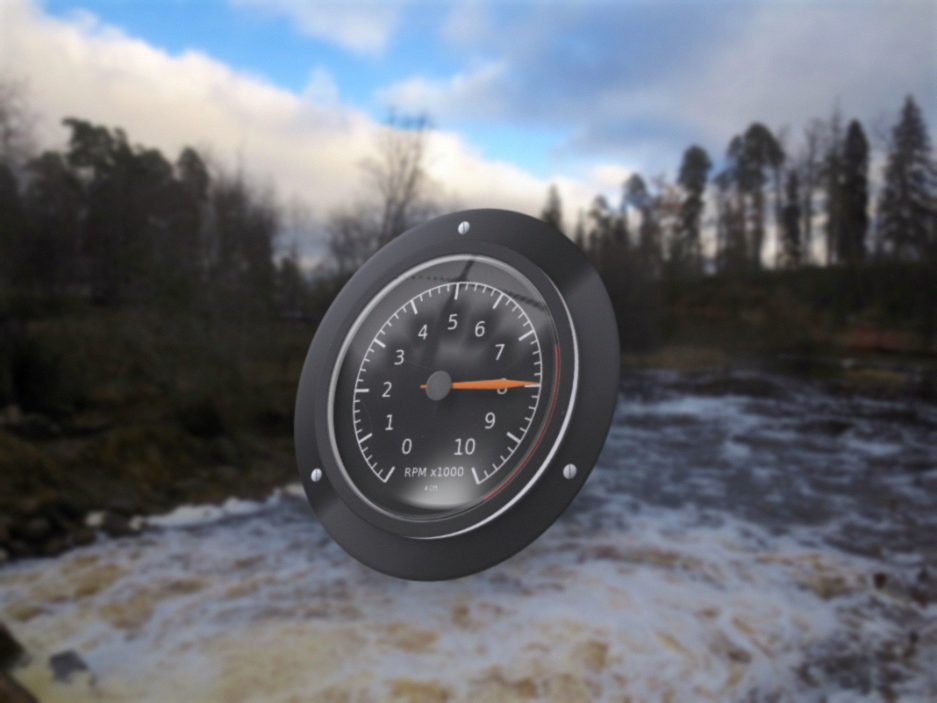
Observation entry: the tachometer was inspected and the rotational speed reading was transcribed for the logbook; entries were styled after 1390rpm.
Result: 8000rpm
